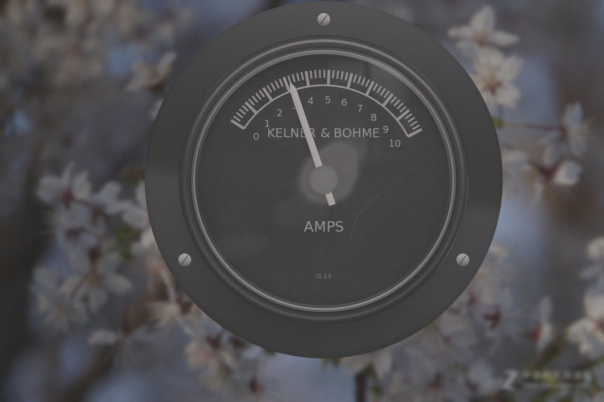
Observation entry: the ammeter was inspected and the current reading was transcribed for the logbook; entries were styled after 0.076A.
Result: 3.2A
